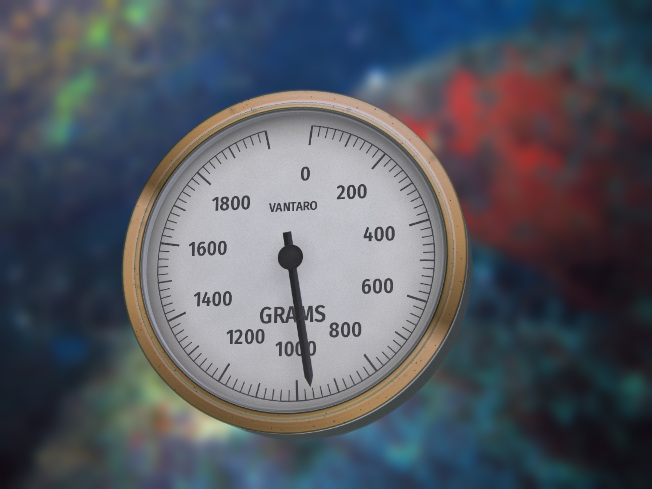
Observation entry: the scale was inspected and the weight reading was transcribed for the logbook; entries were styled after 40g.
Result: 960g
